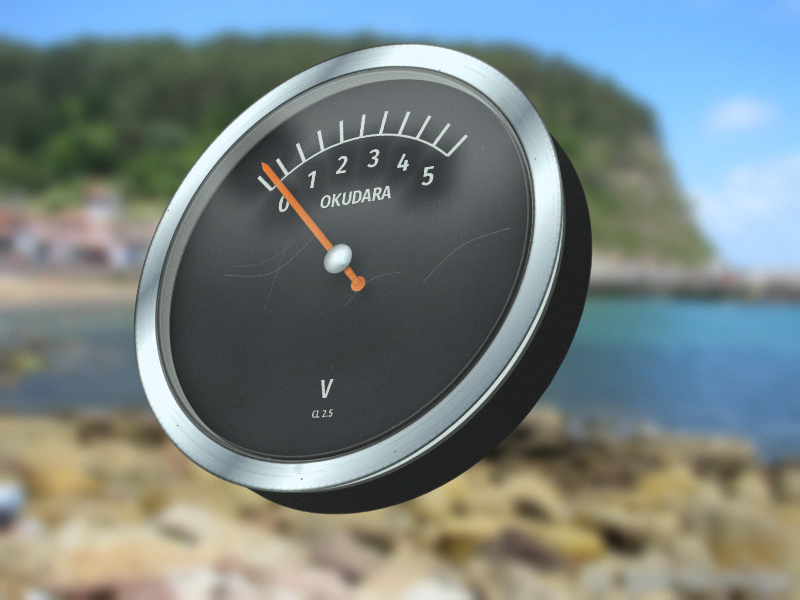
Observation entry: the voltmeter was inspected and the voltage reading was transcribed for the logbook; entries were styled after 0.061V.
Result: 0.25V
